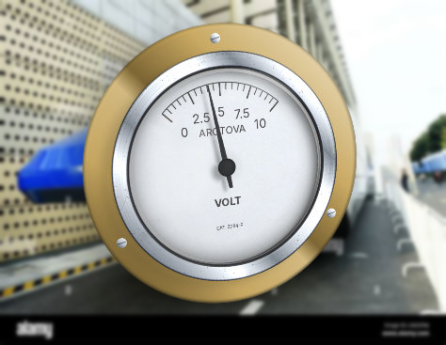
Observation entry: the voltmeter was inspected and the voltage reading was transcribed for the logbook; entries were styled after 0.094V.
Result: 4V
